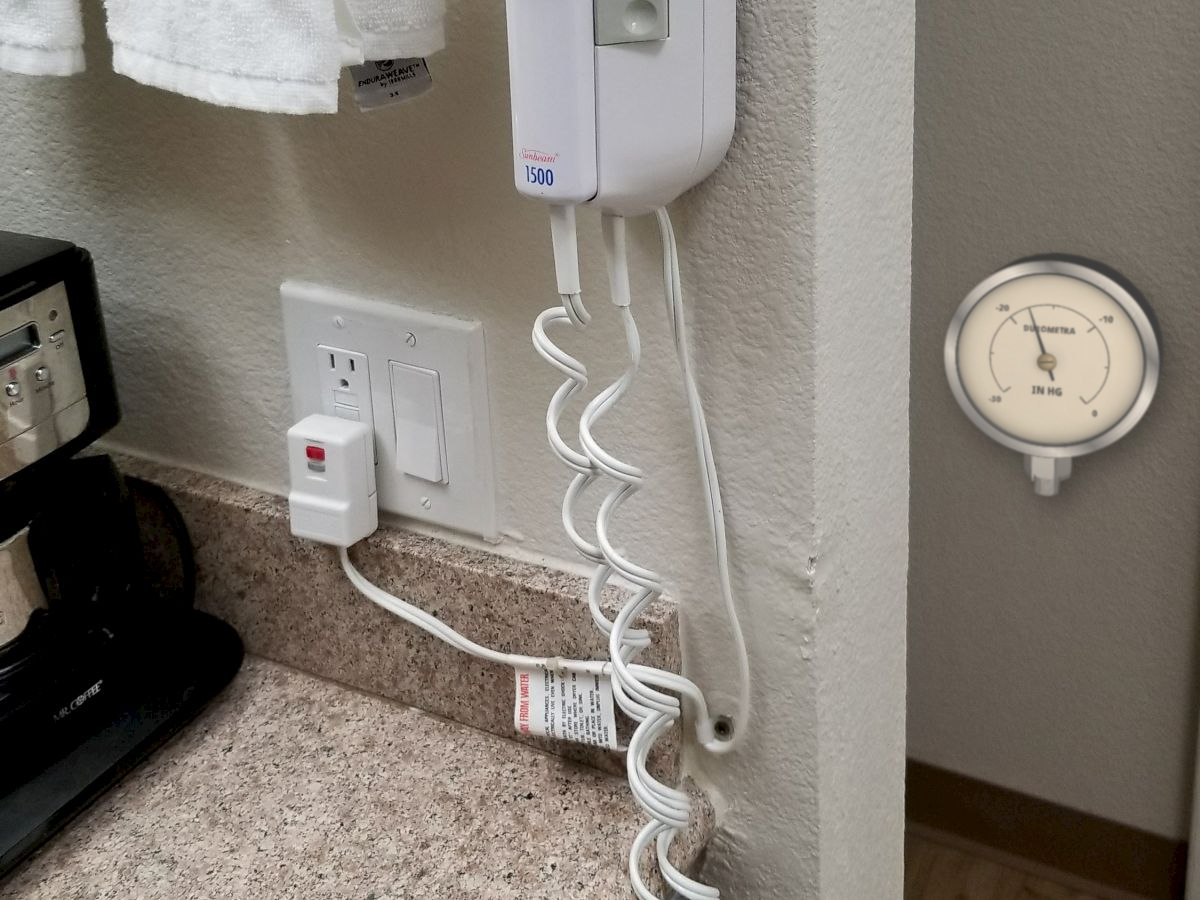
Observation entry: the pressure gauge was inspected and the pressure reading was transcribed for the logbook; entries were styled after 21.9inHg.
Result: -17.5inHg
